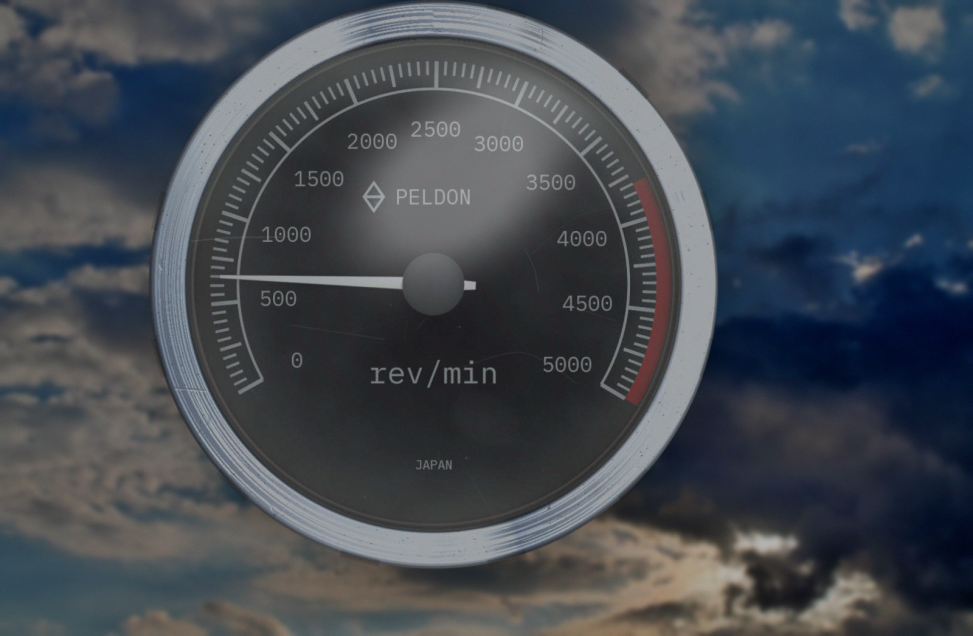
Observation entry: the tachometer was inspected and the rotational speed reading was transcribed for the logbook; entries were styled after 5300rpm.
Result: 650rpm
